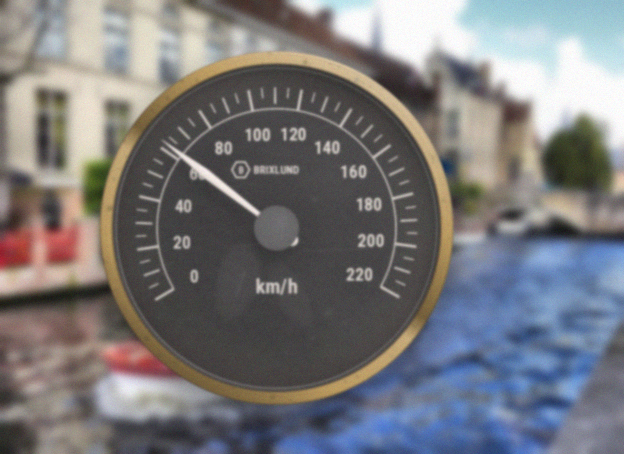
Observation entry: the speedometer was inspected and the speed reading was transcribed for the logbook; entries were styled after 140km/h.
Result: 62.5km/h
